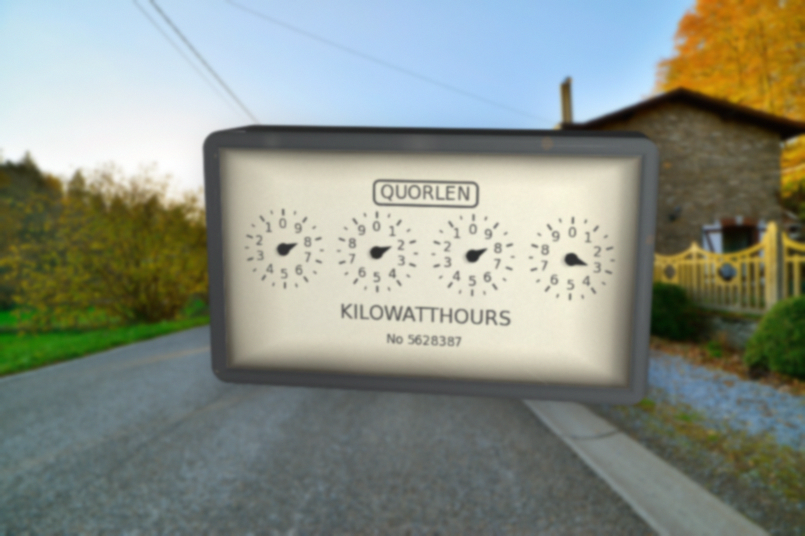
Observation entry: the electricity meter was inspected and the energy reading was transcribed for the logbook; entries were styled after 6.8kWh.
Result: 8183kWh
